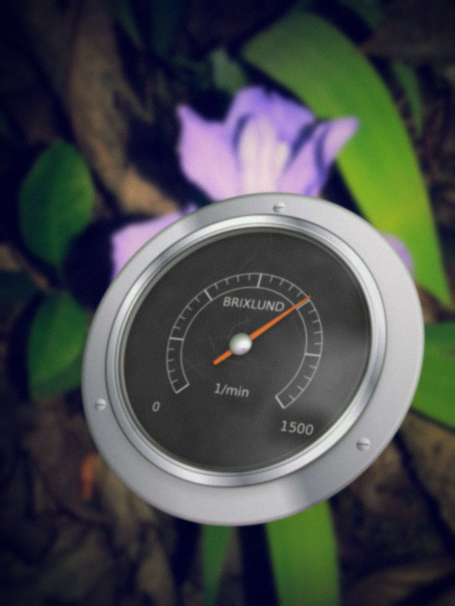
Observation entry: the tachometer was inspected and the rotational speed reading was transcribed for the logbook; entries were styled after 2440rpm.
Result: 1000rpm
